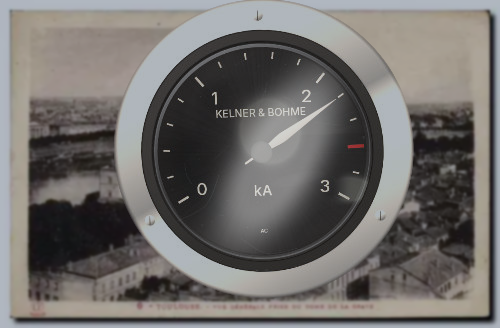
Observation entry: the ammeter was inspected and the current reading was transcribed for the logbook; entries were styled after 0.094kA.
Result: 2.2kA
